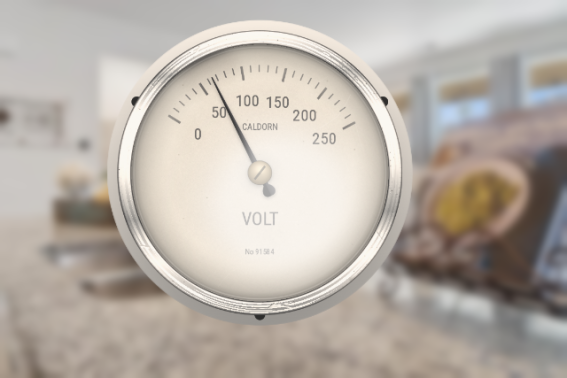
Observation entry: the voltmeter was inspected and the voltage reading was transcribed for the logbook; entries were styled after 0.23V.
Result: 65V
